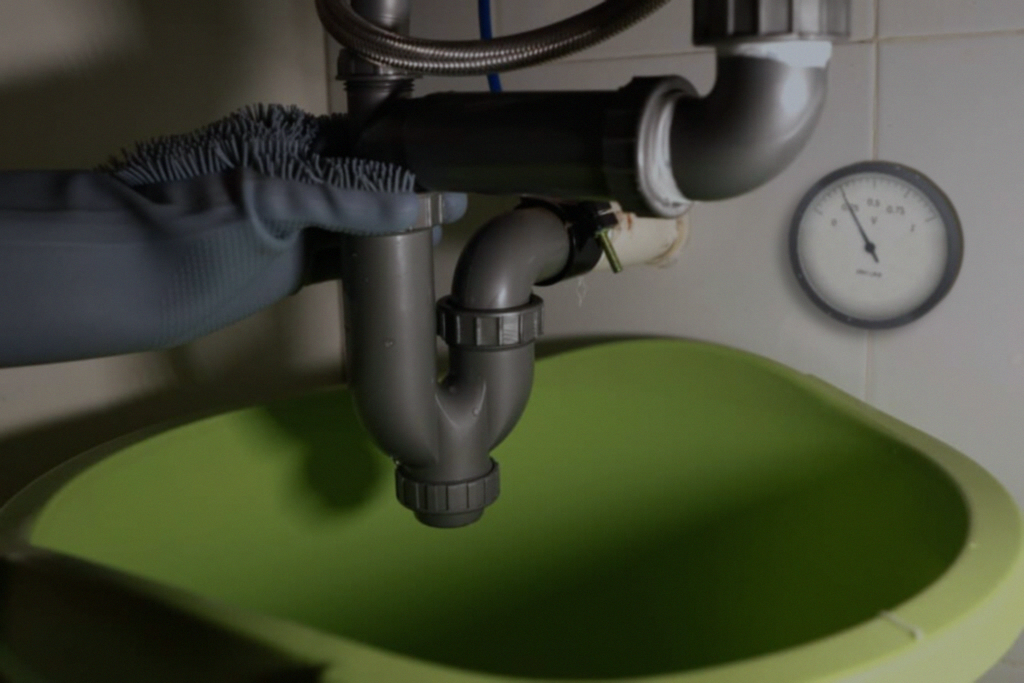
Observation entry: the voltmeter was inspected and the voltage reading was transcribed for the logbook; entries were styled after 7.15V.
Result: 0.25V
